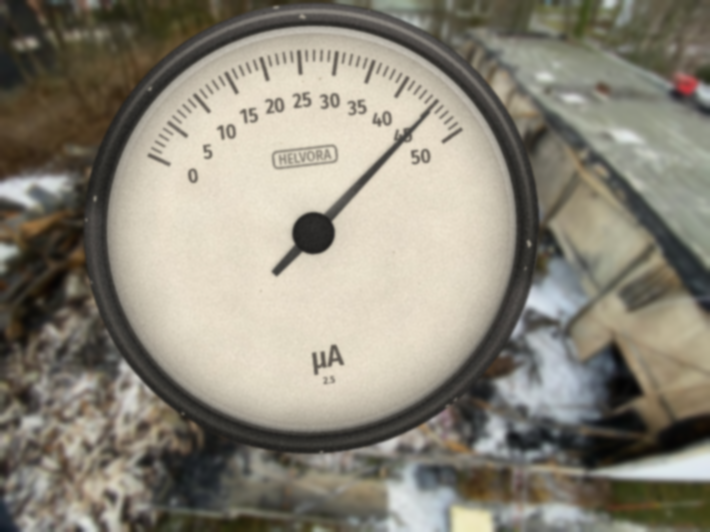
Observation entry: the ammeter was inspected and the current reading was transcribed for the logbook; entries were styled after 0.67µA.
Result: 45µA
